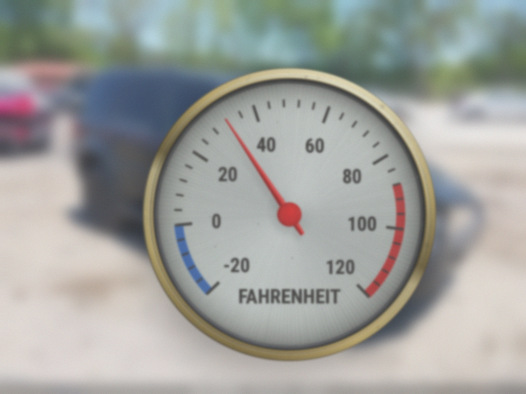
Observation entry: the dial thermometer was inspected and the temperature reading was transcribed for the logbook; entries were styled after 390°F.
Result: 32°F
